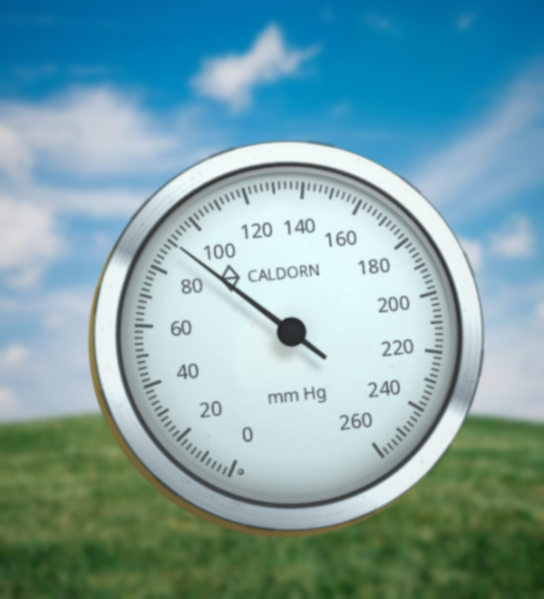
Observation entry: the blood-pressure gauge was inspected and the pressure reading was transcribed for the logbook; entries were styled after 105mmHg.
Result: 90mmHg
